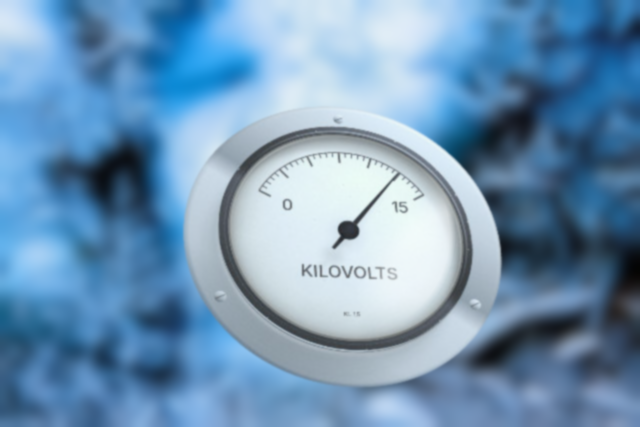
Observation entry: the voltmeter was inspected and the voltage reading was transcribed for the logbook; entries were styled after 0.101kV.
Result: 12.5kV
